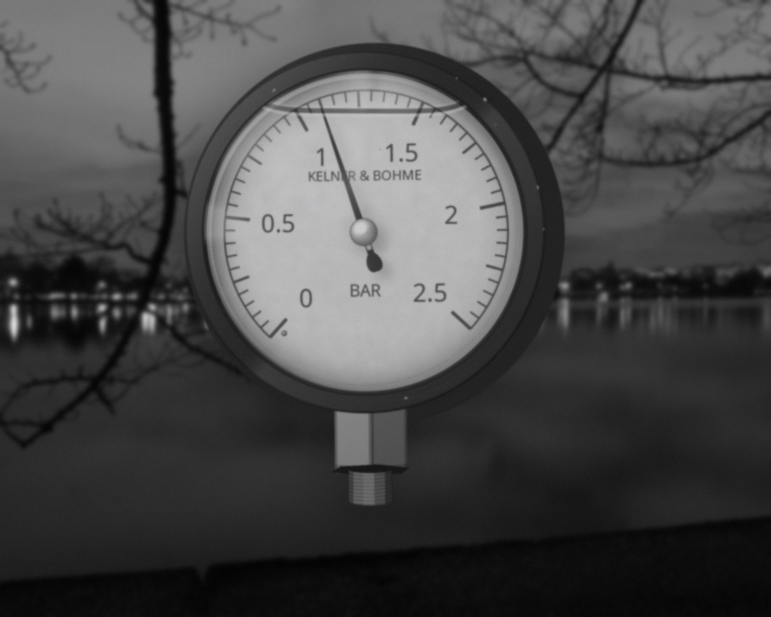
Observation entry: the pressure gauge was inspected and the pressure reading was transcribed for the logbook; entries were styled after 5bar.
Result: 1.1bar
